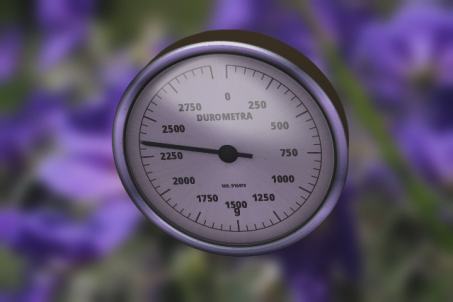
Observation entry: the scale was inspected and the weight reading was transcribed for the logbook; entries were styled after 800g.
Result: 2350g
